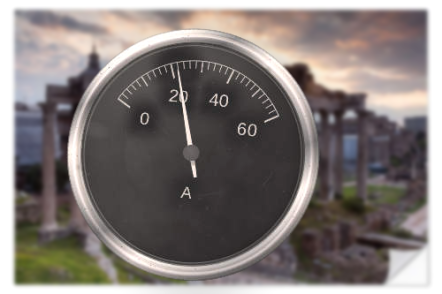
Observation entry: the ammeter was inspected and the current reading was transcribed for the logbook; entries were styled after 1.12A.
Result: 22A
